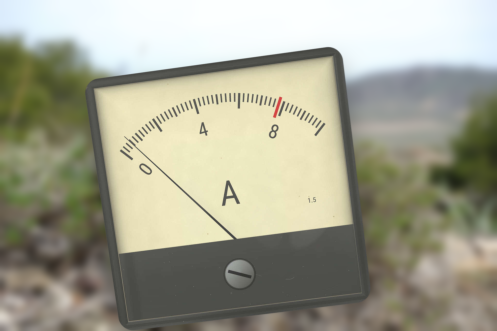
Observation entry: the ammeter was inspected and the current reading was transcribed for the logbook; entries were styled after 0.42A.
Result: 0.6A
